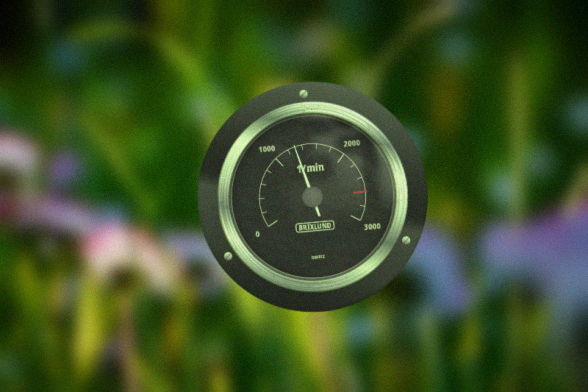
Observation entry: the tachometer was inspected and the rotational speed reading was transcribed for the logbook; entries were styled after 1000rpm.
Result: 1300rpm
